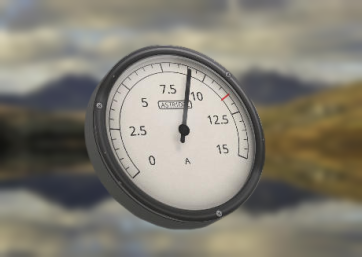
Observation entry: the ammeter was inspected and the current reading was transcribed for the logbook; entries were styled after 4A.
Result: 9A
